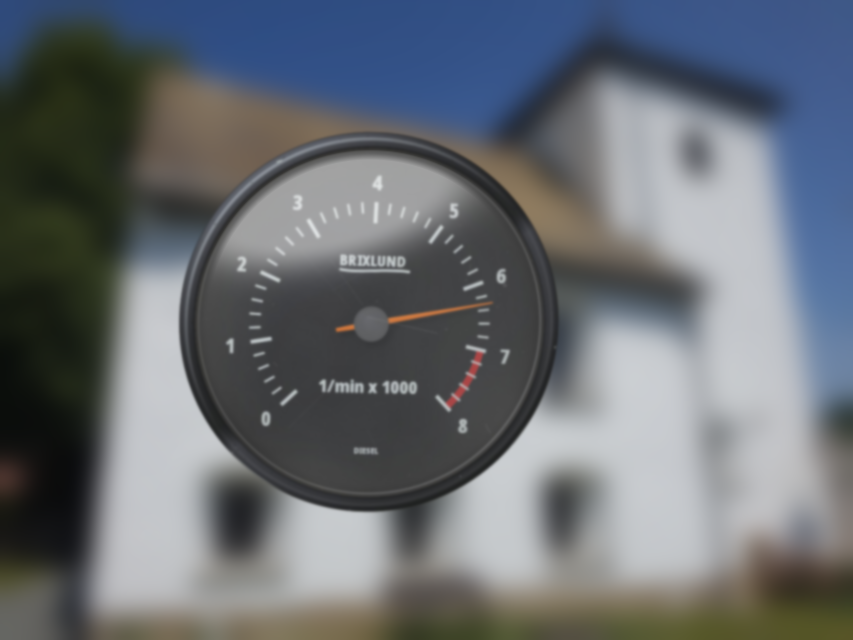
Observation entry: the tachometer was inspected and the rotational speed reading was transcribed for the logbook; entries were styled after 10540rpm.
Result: 6300rpm
